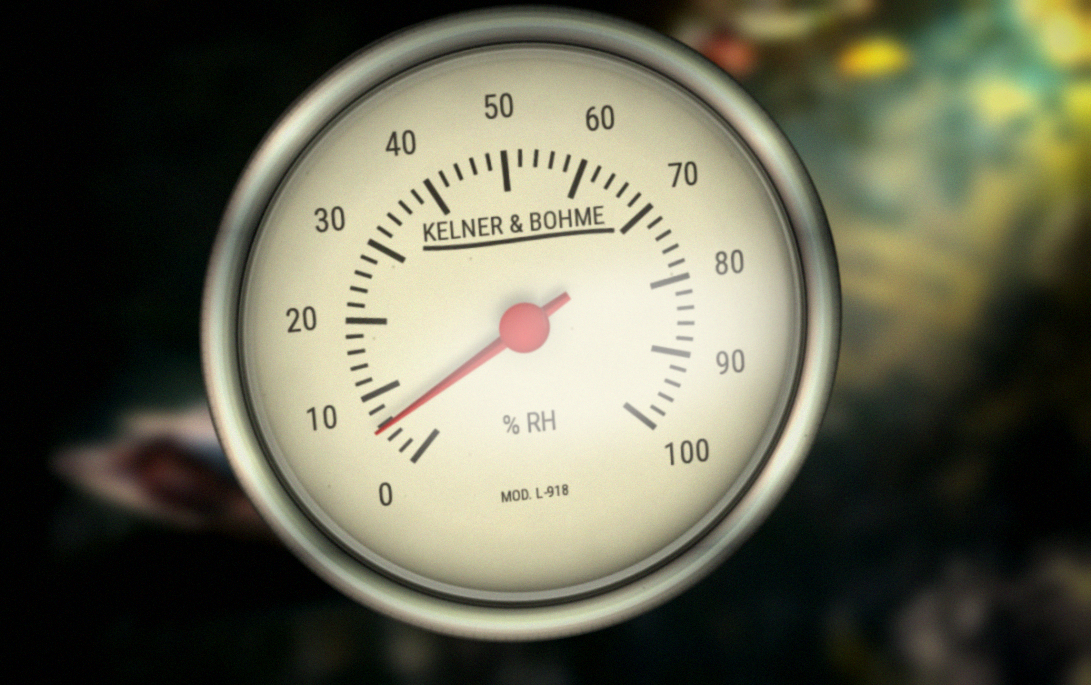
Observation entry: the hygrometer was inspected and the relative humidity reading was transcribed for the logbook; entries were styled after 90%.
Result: 6%
